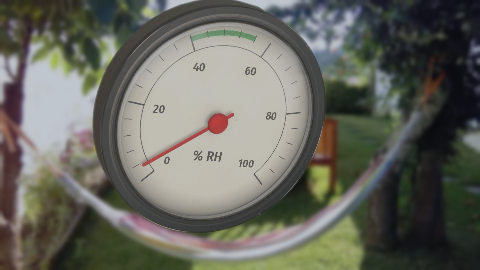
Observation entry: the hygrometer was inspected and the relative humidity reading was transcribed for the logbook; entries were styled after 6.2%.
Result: 4%
